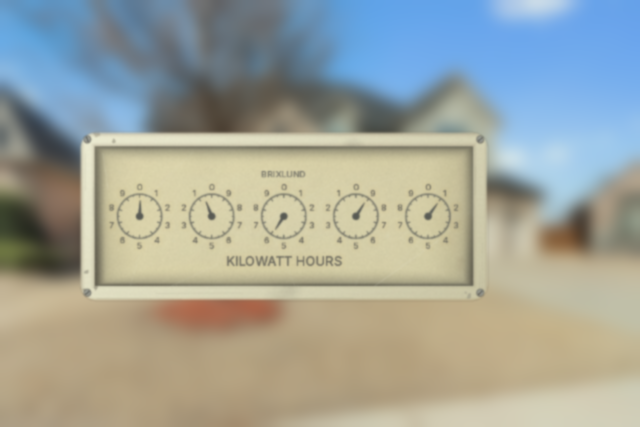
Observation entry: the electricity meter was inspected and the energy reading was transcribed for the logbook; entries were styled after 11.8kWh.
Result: 591kWh
